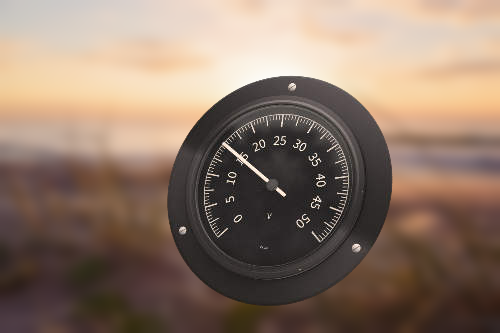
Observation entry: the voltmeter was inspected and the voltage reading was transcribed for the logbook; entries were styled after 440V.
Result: 15V
